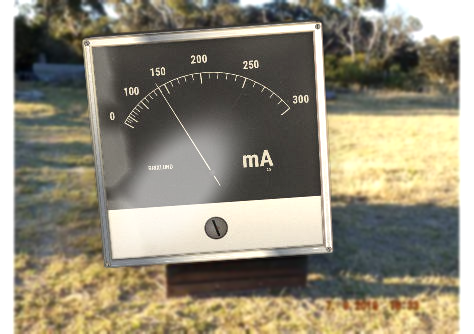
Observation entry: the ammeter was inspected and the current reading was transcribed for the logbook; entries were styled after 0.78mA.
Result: 140mA
